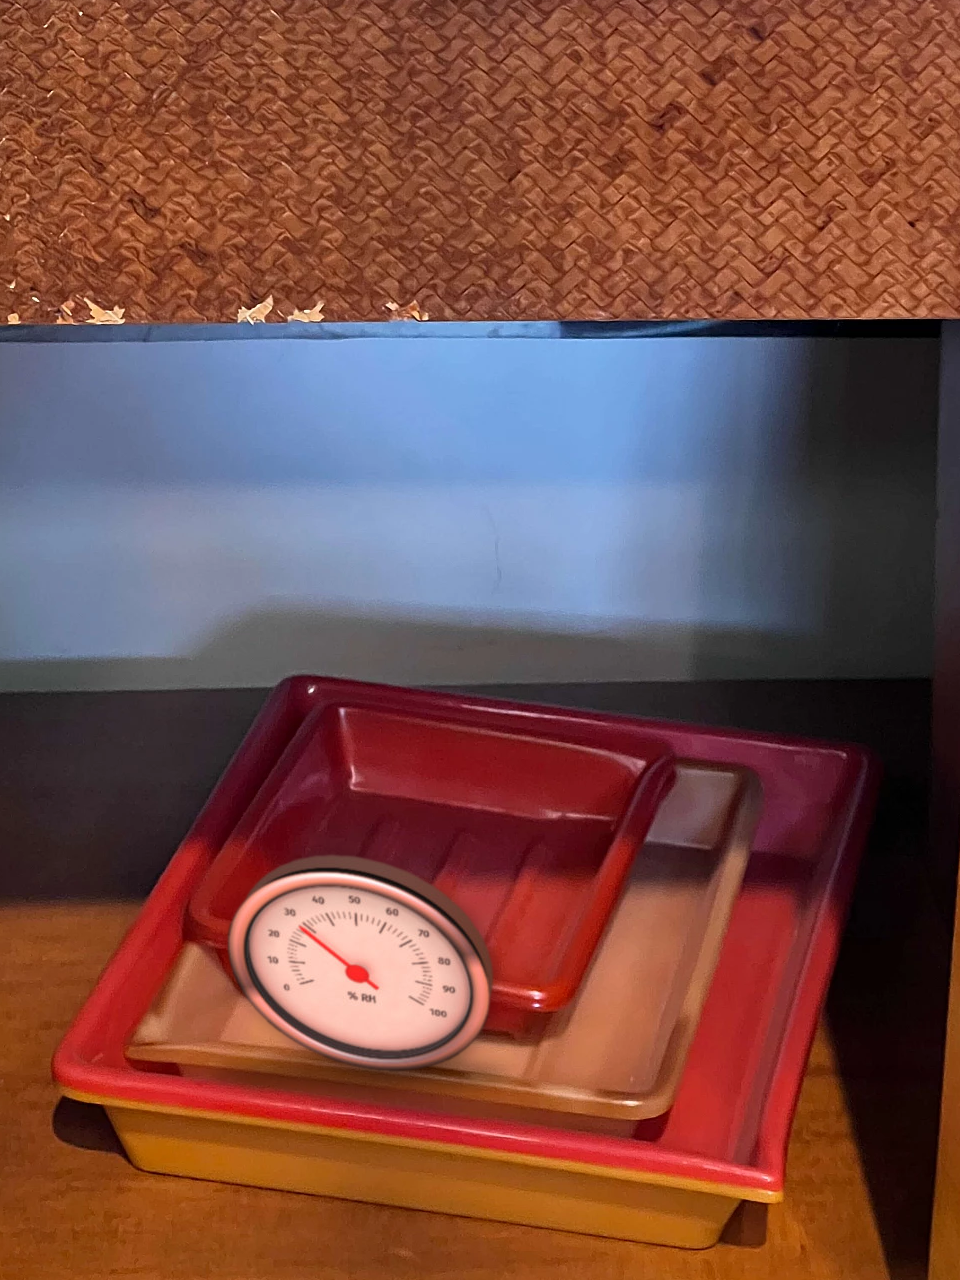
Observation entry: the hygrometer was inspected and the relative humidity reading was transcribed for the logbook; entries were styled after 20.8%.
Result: 30%
